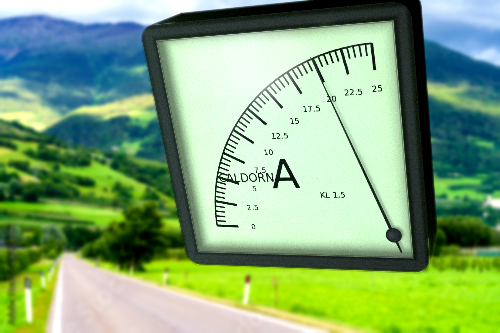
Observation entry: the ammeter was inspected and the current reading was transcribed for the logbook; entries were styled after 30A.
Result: 20A
